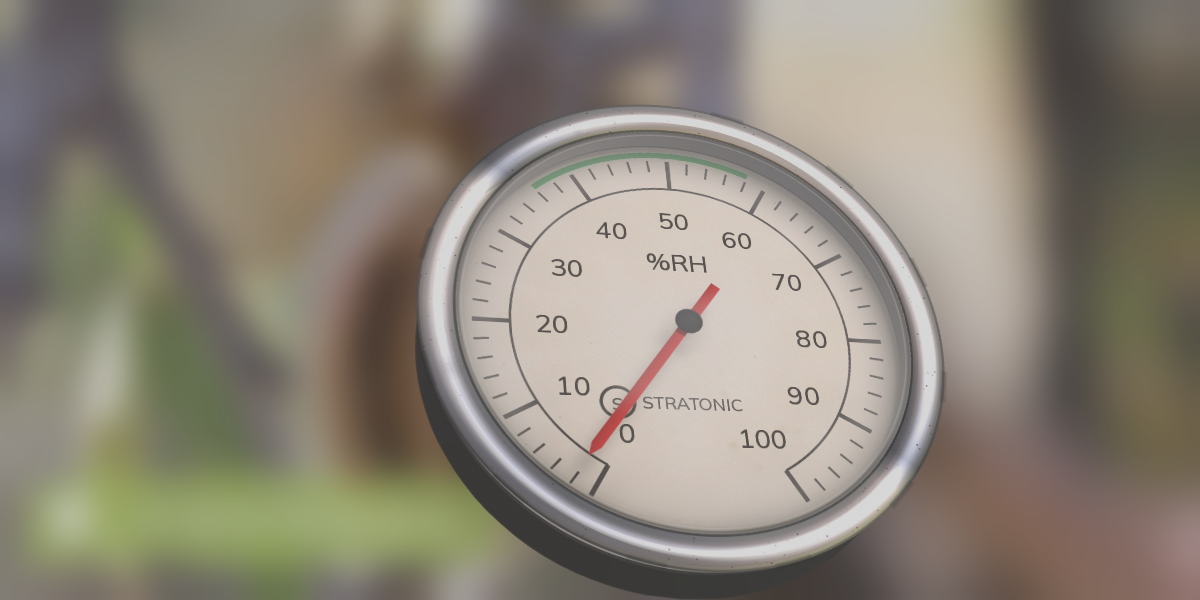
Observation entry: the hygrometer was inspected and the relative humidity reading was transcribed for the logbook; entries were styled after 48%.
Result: 2%
